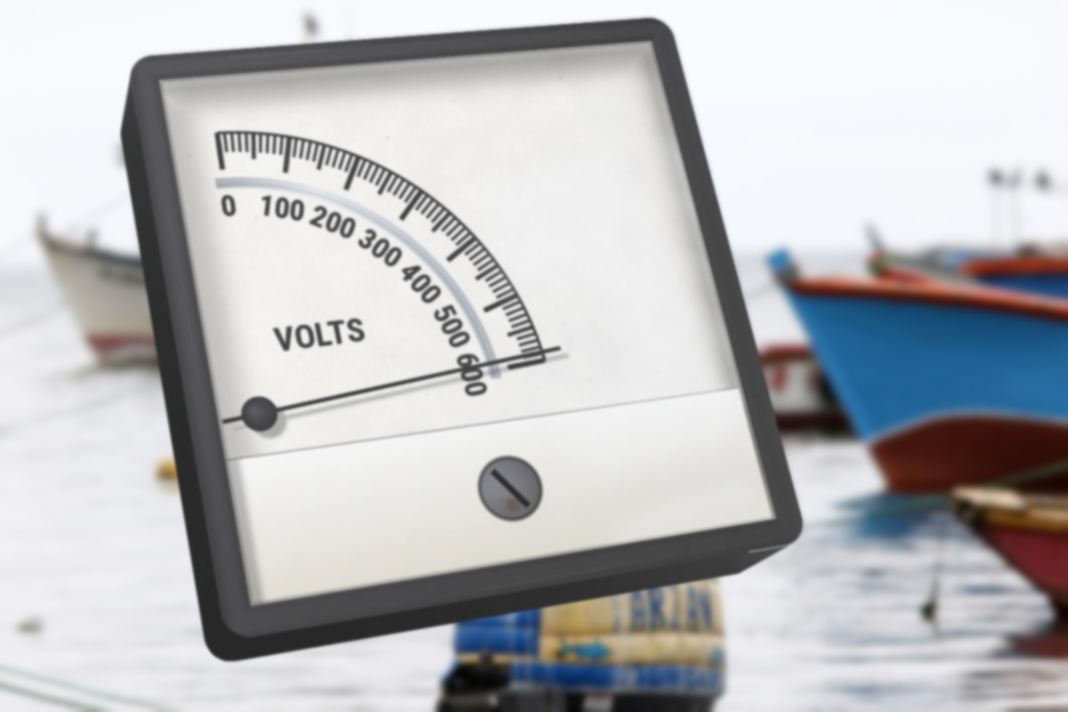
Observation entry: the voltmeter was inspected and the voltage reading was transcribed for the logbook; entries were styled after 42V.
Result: 590V
